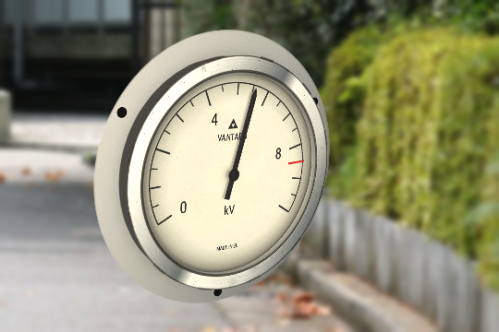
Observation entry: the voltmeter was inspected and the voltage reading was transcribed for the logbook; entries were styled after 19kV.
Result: 5.5kV
